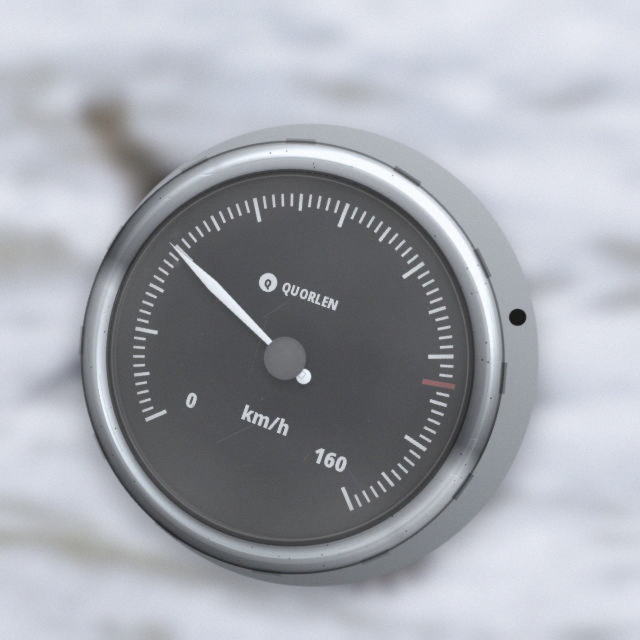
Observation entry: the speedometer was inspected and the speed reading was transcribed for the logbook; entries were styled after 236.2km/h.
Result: 40km/h
